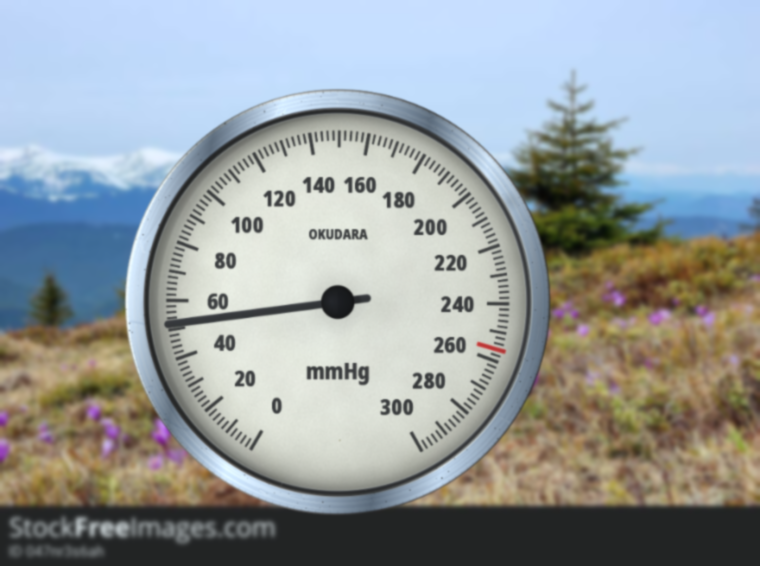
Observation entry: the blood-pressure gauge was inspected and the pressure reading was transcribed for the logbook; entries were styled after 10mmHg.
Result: 52mmHg
